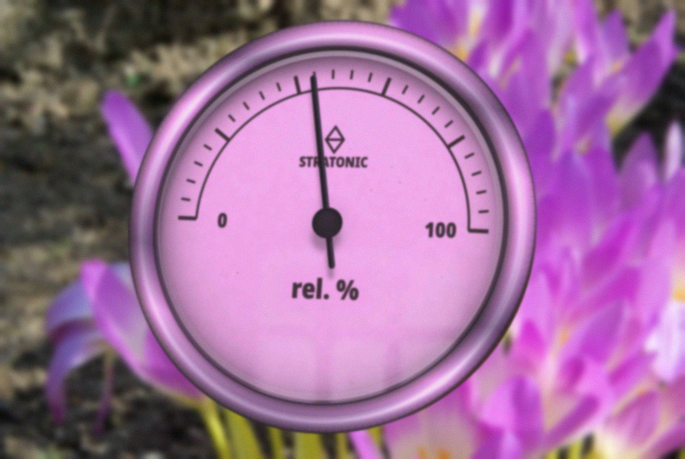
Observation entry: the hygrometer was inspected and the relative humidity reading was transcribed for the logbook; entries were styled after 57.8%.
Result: 44%
